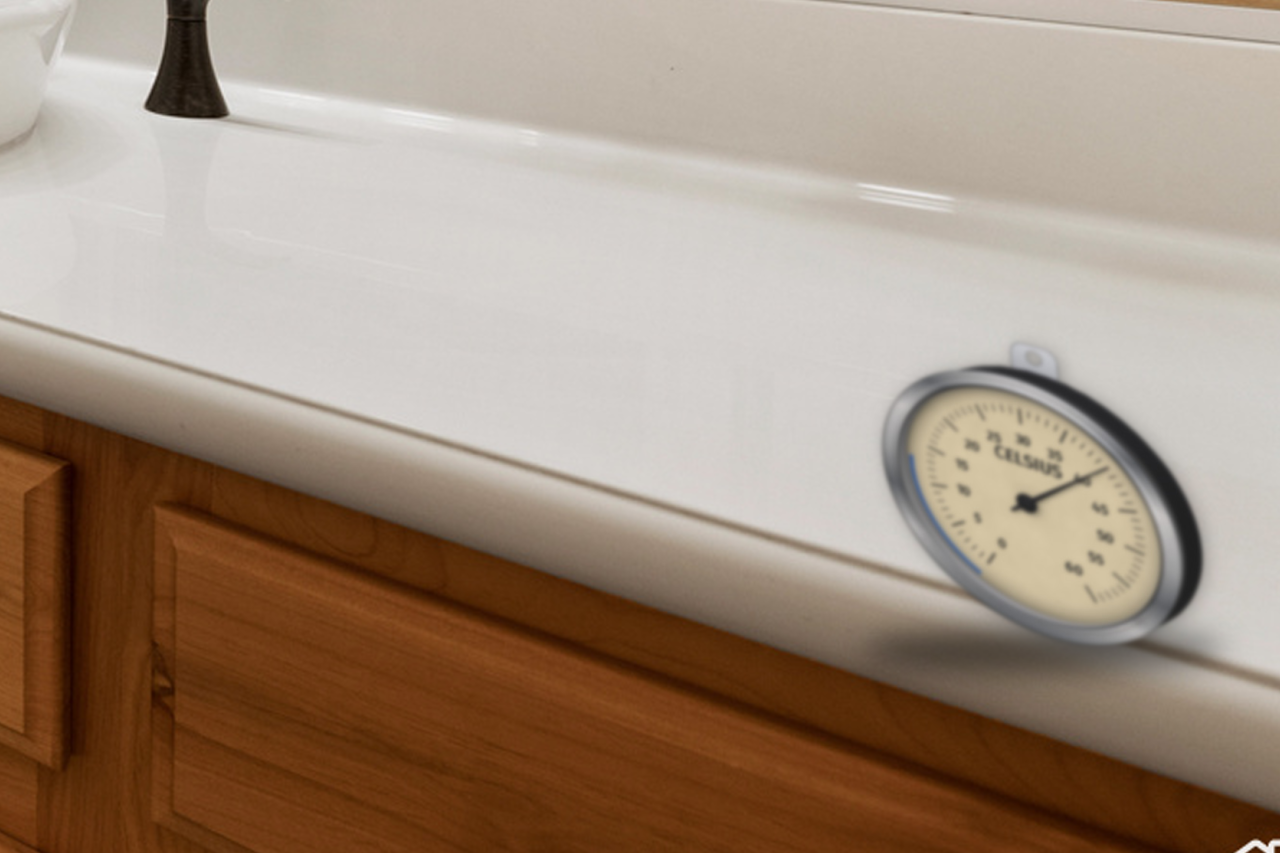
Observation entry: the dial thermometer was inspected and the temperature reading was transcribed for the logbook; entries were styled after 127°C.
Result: 40°C
